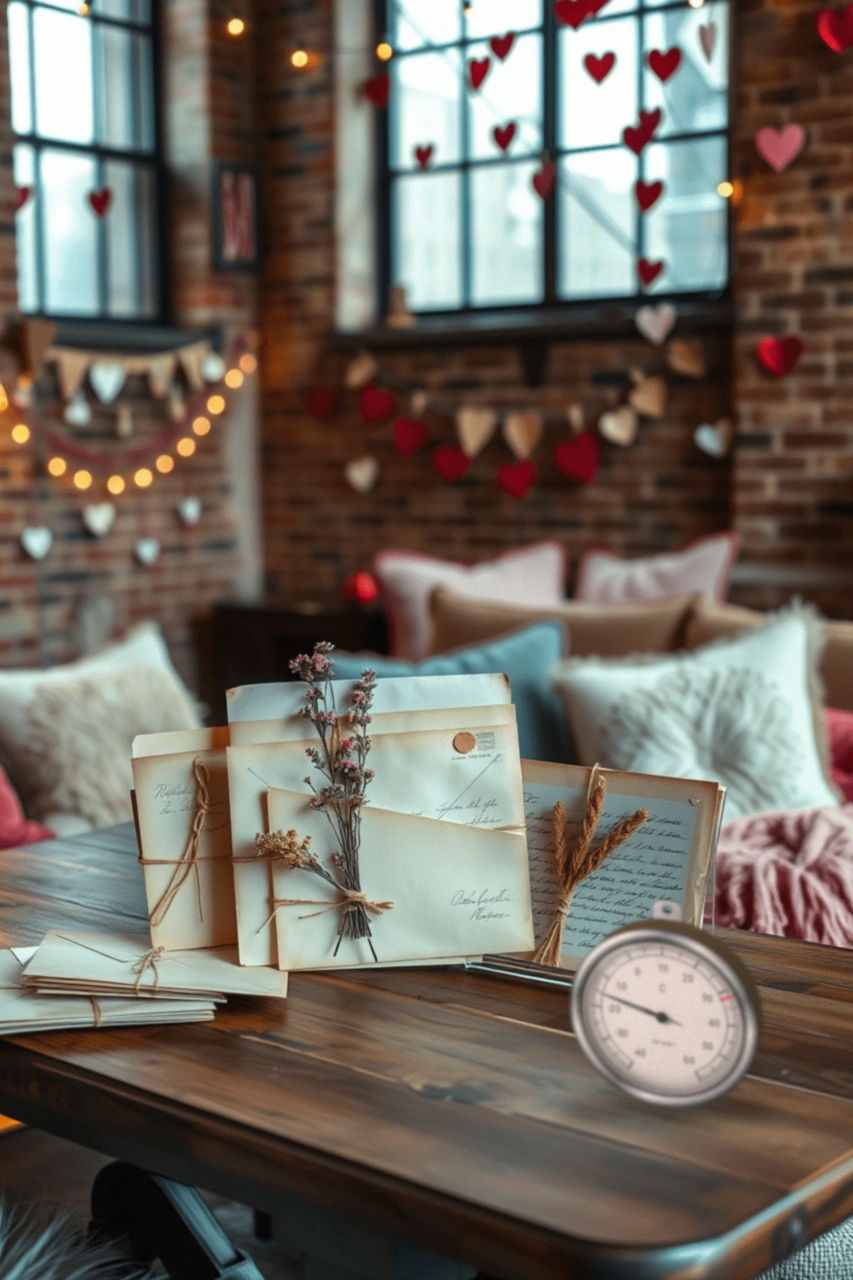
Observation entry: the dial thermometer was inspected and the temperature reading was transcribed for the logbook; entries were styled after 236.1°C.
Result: -15°C
